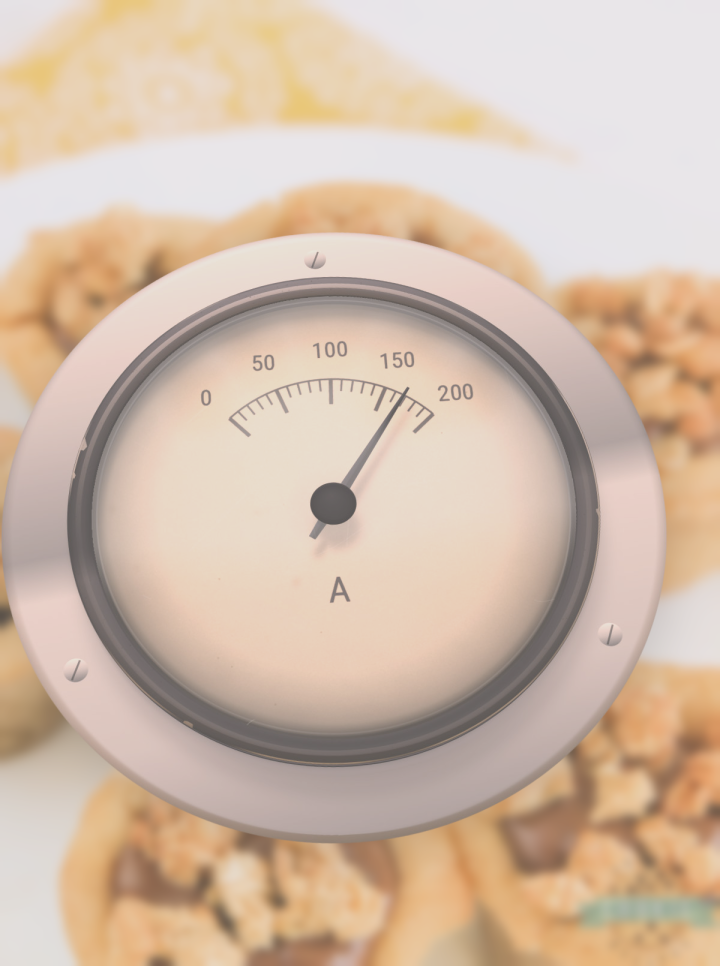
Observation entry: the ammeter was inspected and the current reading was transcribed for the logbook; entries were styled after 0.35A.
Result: 170A
